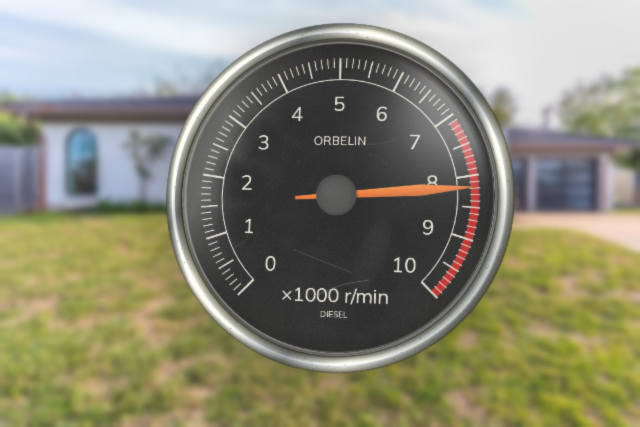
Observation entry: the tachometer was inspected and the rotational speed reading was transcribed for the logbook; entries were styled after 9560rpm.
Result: 8200rpm
